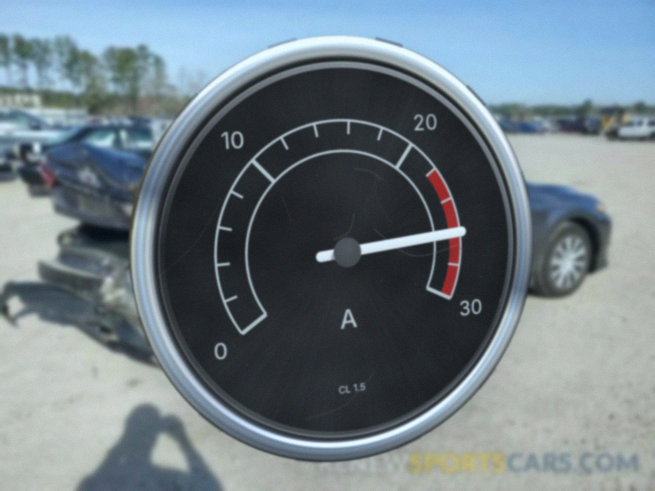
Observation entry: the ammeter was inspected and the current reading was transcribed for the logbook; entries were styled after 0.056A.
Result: 26A
